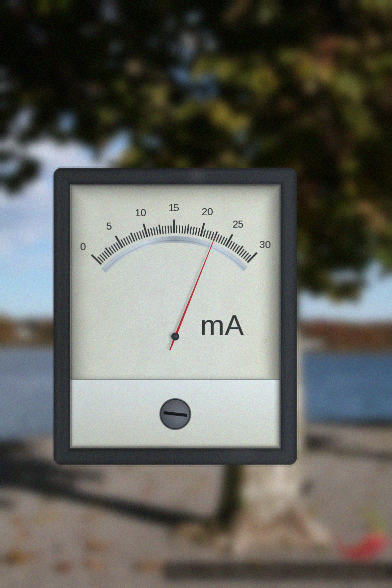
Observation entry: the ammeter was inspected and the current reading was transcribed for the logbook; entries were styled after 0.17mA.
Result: 22.5mA
